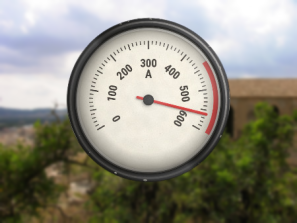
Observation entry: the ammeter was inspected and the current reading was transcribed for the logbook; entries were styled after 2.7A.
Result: 560A
